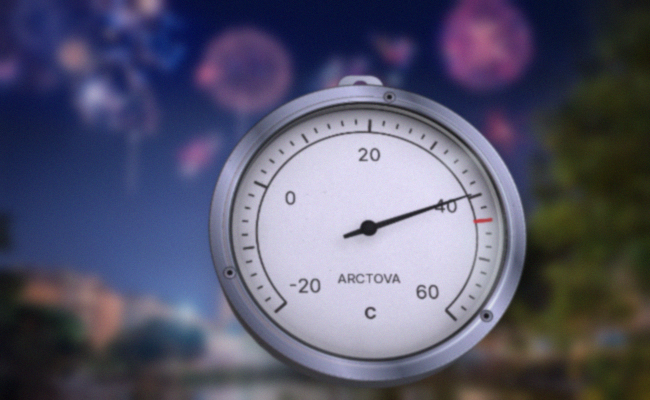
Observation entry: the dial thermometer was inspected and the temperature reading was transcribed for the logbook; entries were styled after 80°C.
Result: 40°C
